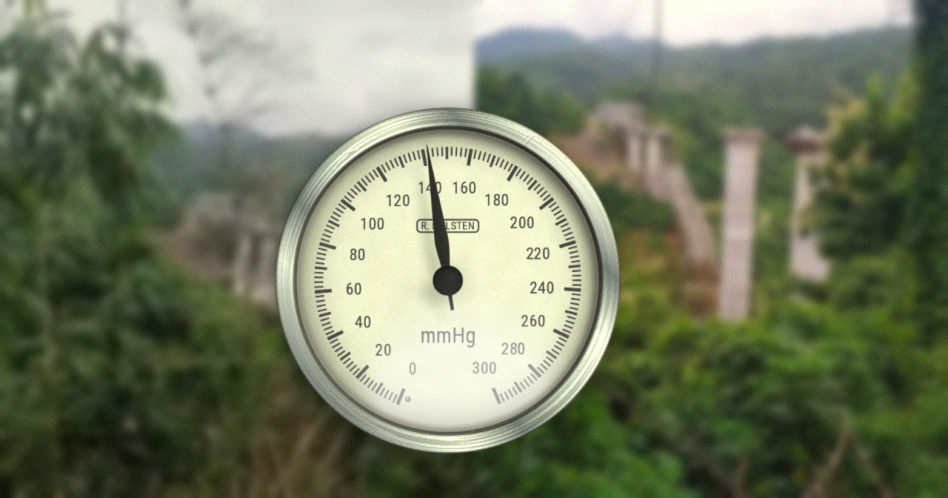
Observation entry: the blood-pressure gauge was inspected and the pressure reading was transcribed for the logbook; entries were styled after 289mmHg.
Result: 142mmHg
